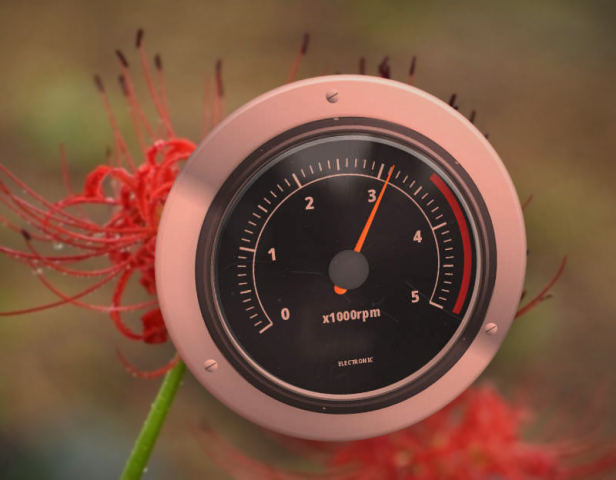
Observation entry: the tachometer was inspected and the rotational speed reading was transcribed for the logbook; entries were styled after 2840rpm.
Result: 3100rpm
